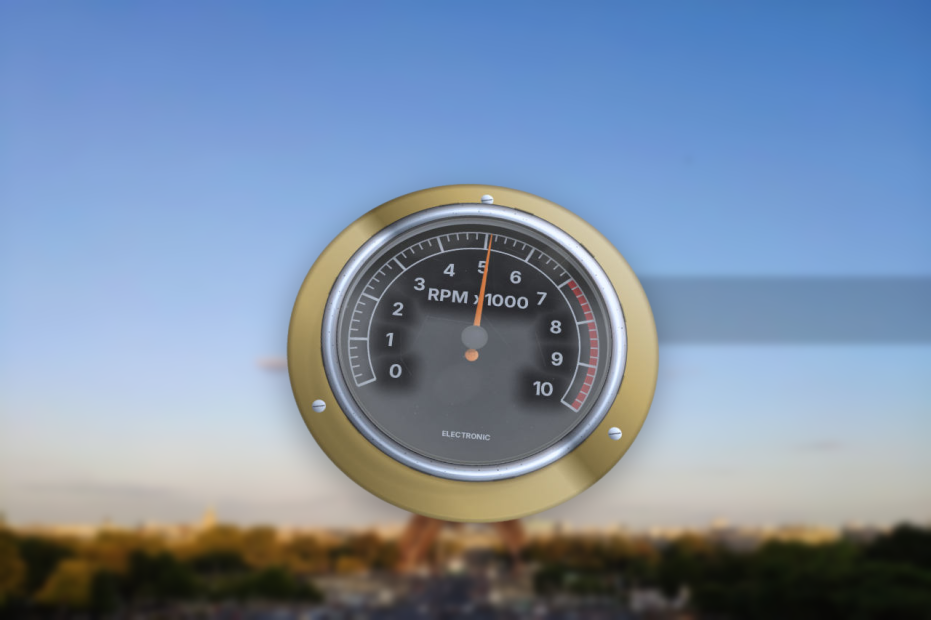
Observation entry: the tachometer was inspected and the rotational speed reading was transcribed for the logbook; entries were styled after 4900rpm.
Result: 5100rpm
